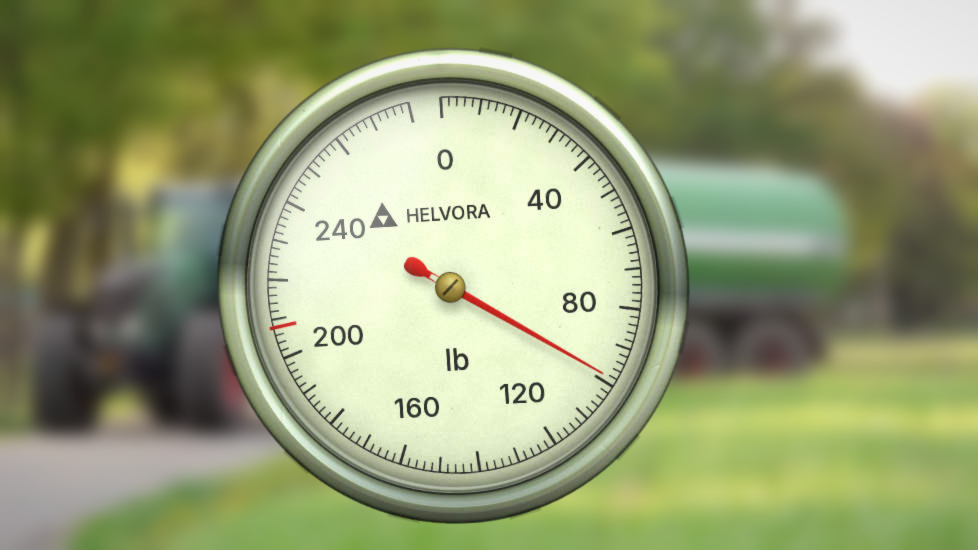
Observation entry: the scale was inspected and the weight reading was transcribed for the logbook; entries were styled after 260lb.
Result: 98lb
